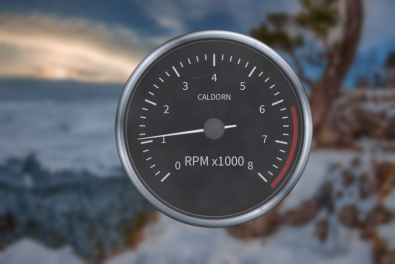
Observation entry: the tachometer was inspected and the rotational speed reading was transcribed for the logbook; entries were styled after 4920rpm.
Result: 1100rpm
